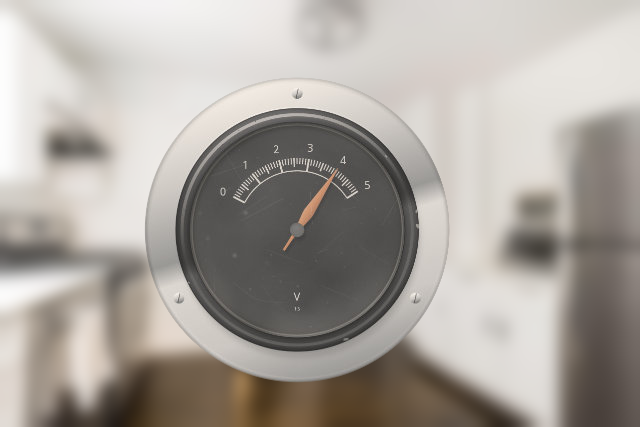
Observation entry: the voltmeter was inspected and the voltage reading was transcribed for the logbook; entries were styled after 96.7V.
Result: 4V
